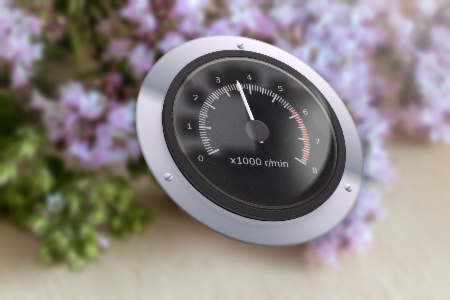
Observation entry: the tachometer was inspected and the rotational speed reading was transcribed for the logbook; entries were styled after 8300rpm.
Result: 3500rpm
